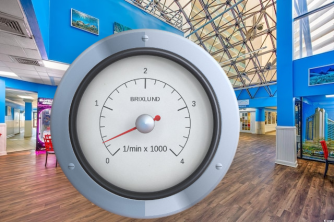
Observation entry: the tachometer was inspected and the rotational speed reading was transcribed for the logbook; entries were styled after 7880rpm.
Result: 300rpm
